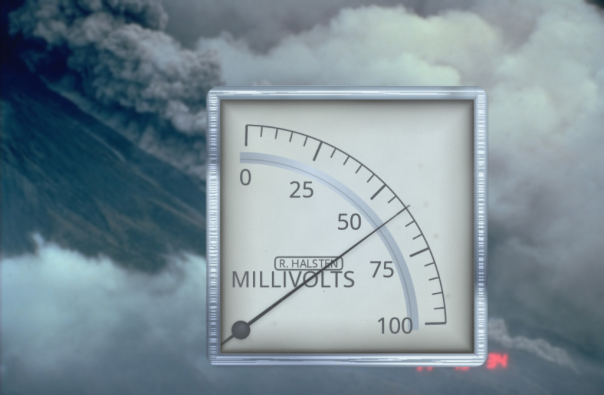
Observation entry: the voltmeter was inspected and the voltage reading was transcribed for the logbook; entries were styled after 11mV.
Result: 60mV
